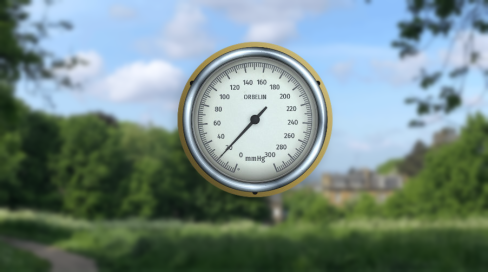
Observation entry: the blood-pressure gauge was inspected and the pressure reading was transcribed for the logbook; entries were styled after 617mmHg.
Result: 20mmHg
